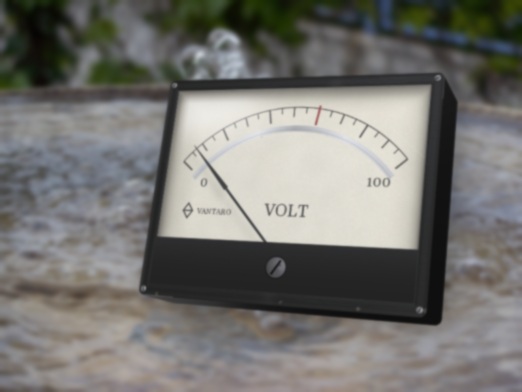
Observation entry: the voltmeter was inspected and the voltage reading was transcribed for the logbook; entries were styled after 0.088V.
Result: 7.5V
